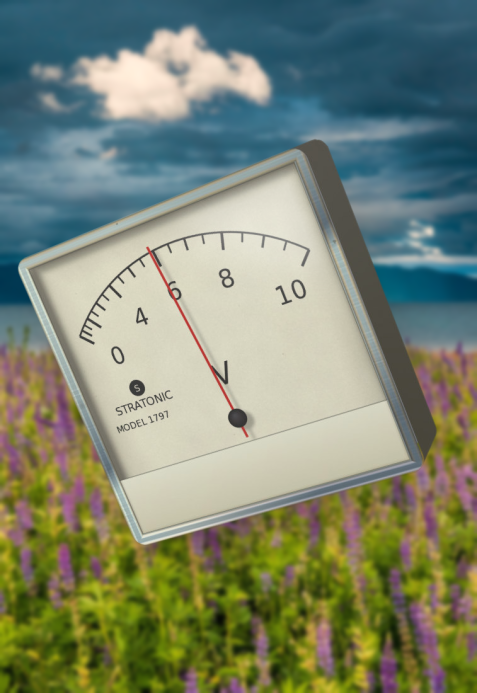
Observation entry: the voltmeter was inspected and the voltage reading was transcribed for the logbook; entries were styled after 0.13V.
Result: 6V
